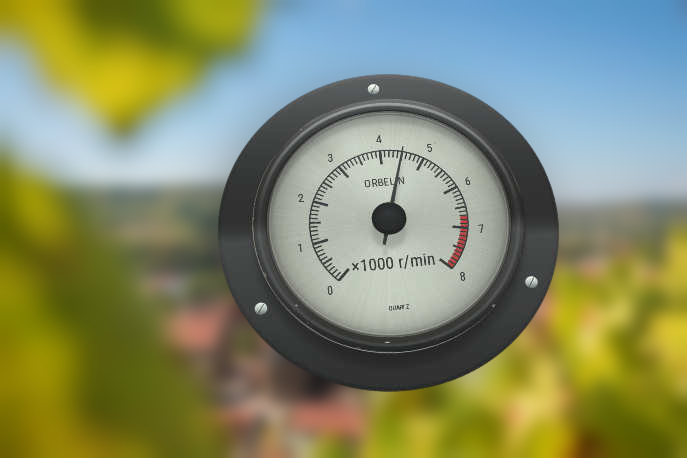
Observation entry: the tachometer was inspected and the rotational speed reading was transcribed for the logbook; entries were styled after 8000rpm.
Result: 4500rpm
